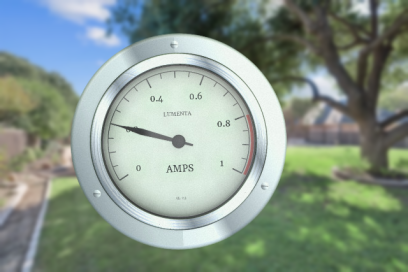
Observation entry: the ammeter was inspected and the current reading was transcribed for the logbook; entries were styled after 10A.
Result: 0.2A
